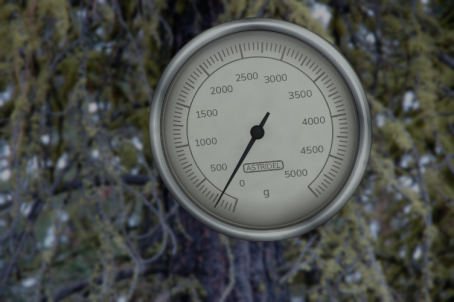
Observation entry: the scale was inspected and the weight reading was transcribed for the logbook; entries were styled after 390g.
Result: 200g
